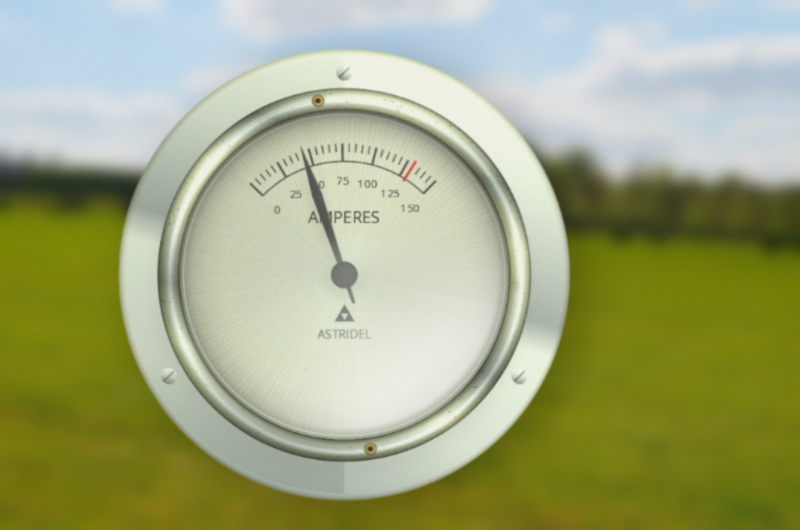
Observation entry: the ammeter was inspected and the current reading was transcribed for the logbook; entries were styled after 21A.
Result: 45A
